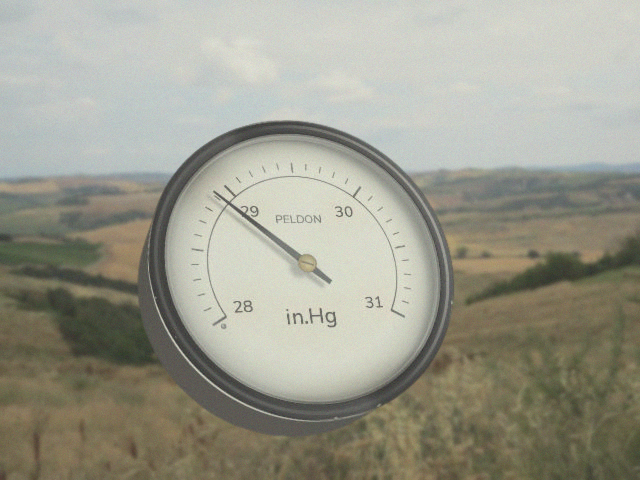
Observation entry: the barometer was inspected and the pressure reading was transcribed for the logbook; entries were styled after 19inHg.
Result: 28.9inHg
